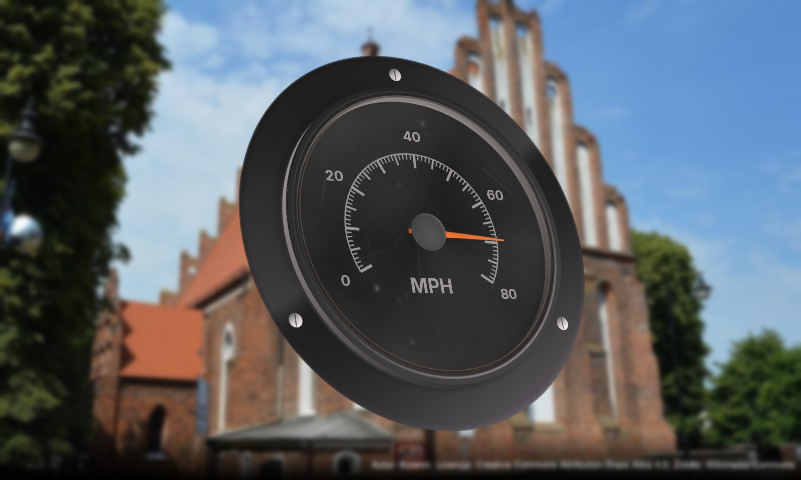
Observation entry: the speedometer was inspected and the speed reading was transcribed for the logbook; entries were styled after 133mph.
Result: 70mph
